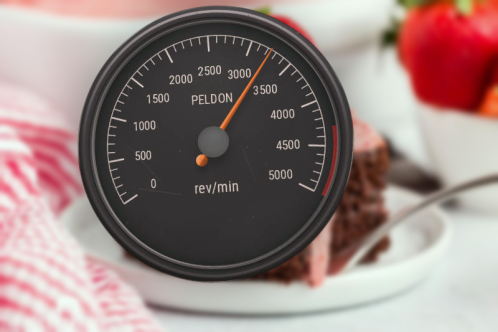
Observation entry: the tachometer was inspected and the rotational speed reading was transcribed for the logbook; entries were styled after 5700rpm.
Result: 3250rpm
